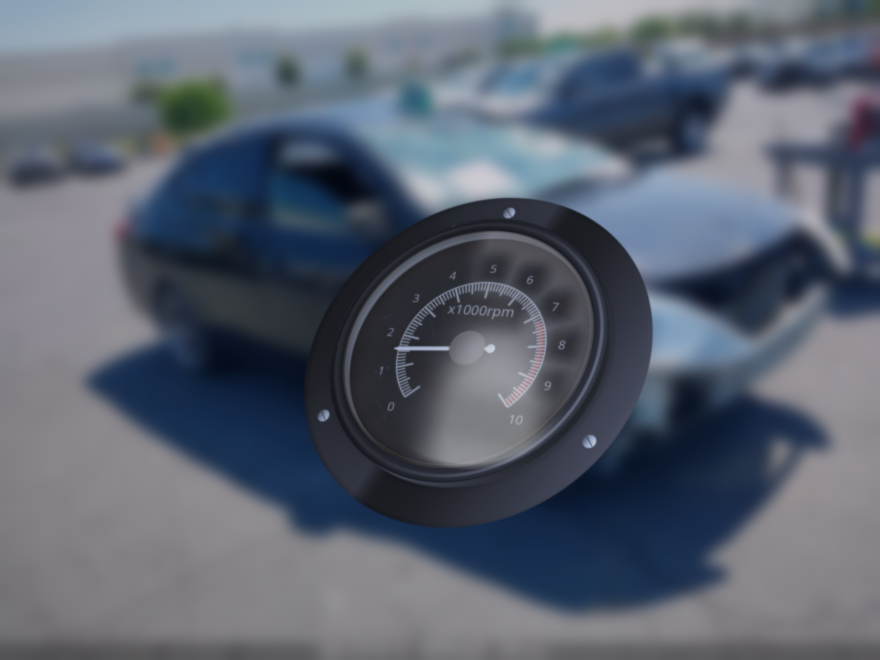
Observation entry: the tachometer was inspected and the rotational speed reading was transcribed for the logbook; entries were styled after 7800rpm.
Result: 1500rpm
